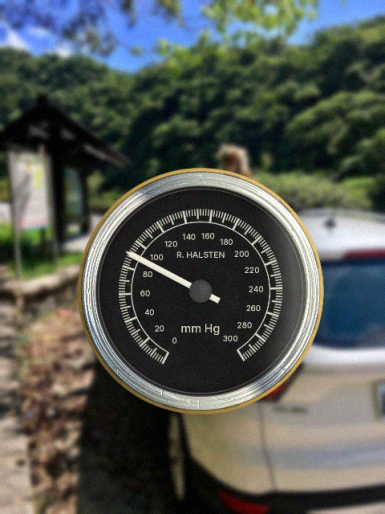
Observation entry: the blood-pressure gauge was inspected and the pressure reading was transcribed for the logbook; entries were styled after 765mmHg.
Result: 90mmHg
